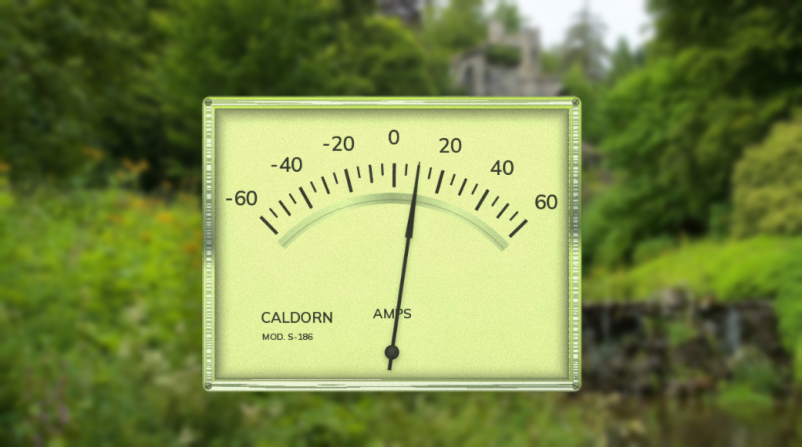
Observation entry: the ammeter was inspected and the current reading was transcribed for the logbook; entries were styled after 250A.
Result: 10A
